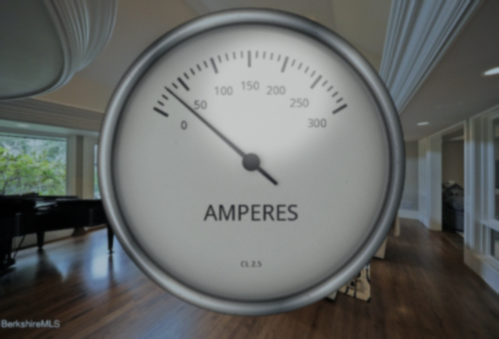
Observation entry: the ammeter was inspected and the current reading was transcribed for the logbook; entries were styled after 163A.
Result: 30A
